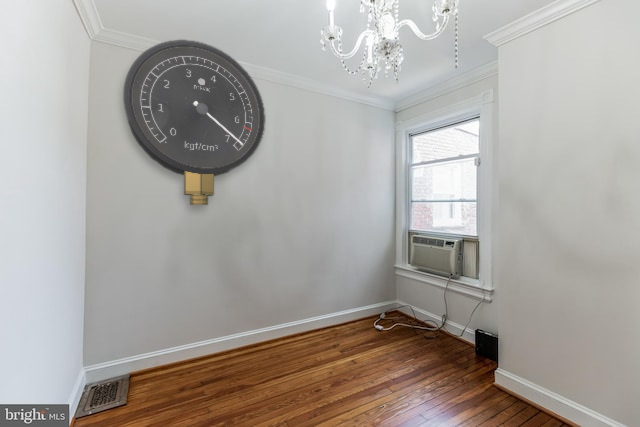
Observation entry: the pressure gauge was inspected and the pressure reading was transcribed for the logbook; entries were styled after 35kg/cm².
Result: 6.8kg/cm²
